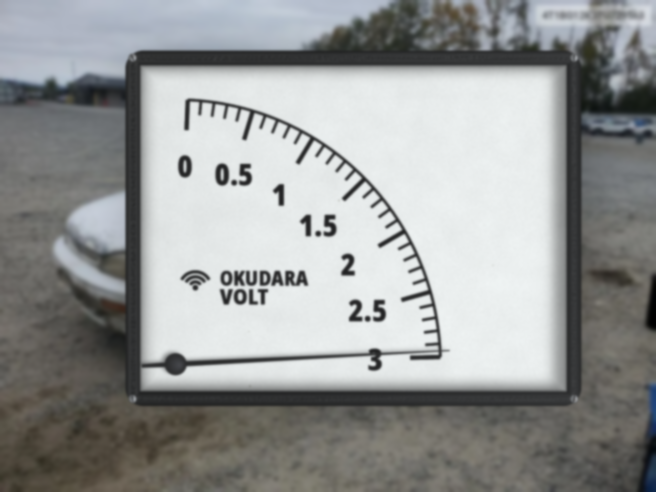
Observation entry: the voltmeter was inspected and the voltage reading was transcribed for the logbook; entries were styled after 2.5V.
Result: 2.95V
